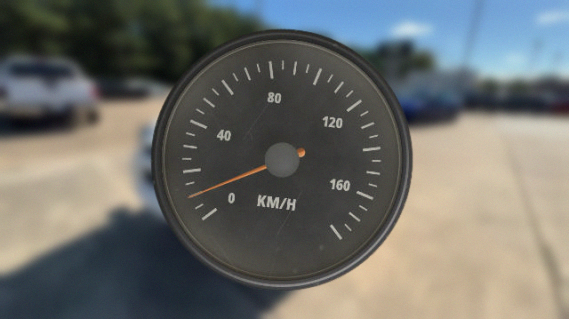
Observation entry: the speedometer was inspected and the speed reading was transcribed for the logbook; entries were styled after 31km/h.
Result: 10km/h
